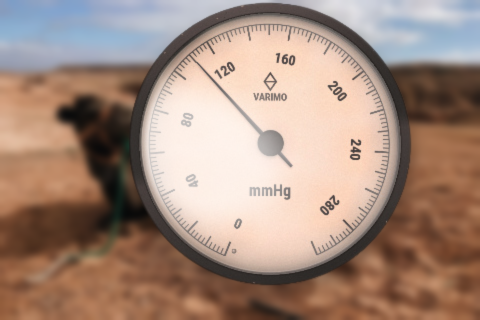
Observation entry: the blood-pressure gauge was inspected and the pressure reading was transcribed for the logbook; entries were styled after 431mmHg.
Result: 110mmHg
